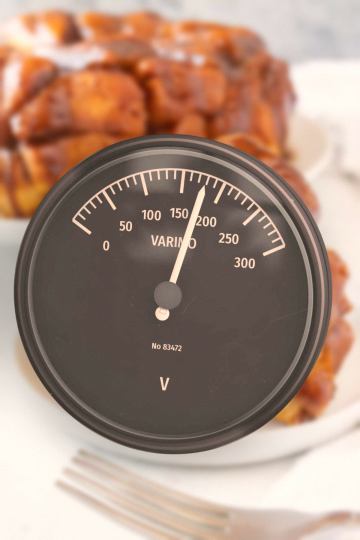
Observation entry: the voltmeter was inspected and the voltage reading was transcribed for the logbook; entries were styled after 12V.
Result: 180V
